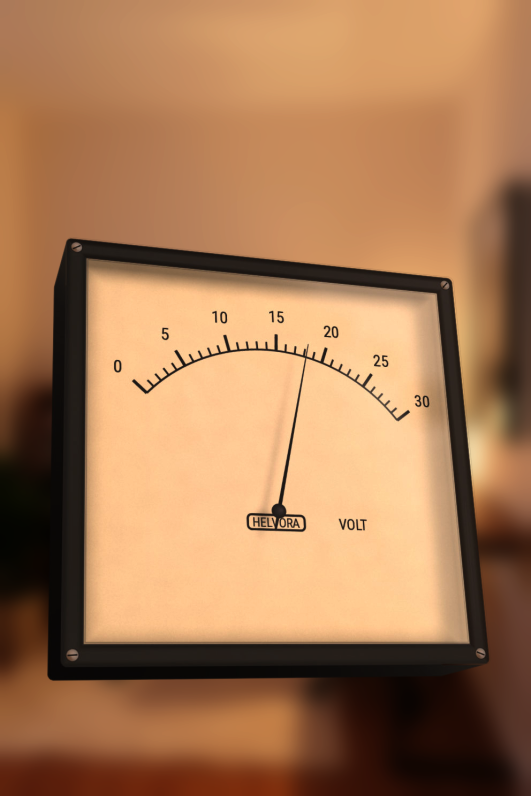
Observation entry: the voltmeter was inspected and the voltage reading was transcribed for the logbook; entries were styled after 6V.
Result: 18V
